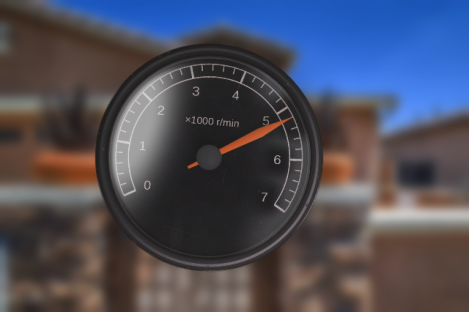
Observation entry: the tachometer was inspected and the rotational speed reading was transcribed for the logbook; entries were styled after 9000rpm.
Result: 5200rpm
